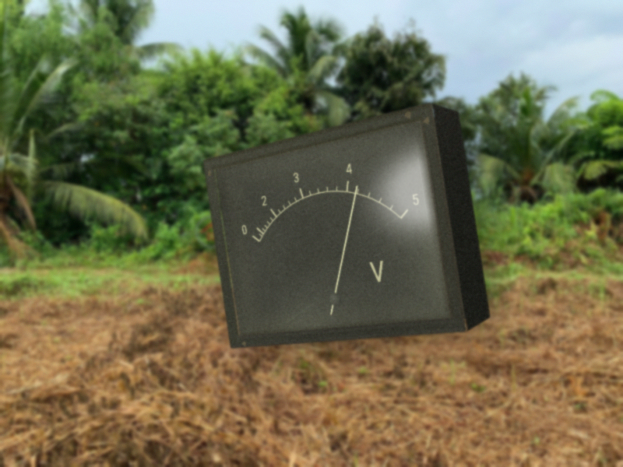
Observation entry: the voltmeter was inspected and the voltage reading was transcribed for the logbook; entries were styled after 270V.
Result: 4.2V
